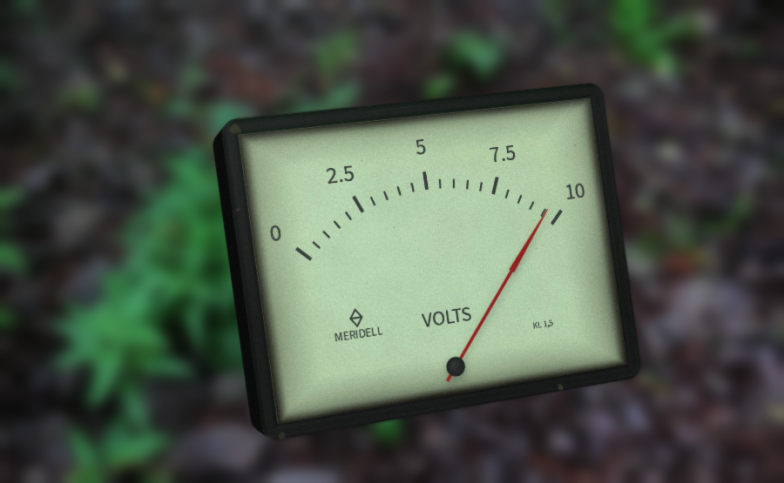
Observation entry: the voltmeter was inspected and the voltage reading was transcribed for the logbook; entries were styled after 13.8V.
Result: 9.5V
